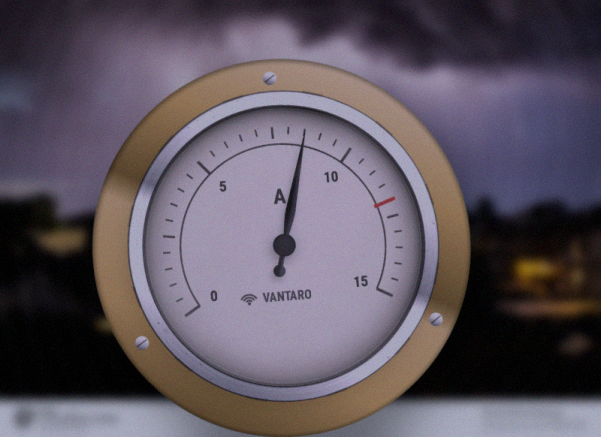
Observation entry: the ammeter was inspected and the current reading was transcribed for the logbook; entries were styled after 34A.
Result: 8.5A
